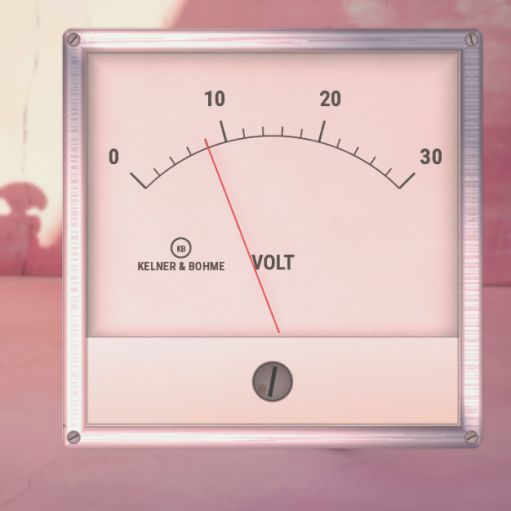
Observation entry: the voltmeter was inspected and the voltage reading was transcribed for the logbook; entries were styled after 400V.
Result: 8V
